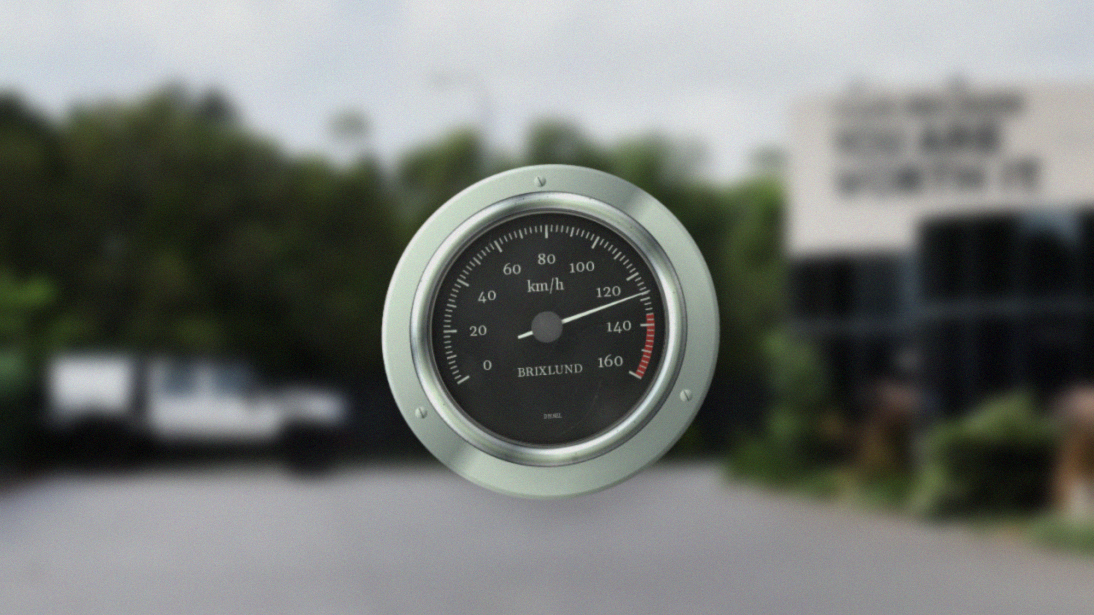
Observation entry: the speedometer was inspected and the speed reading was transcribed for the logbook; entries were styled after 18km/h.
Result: 128km/h
